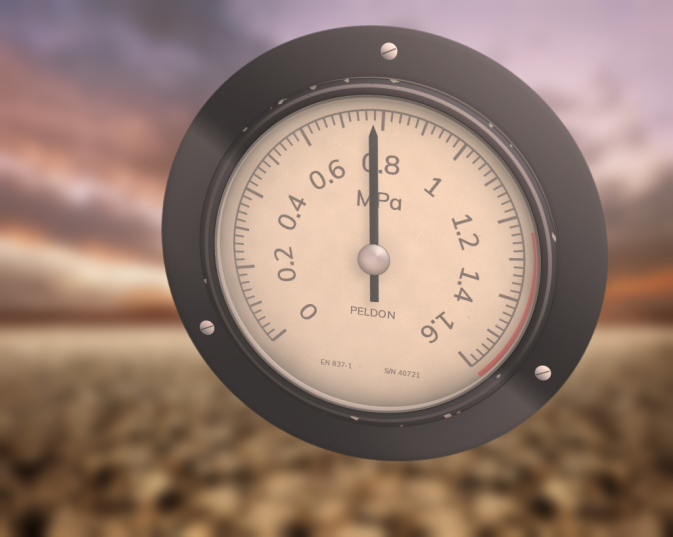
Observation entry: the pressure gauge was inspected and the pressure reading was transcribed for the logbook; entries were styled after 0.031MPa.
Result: 0.78MPa
